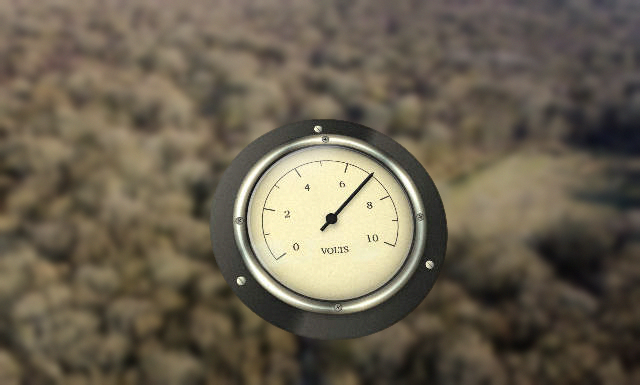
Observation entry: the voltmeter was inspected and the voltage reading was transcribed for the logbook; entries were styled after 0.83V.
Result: 7V
